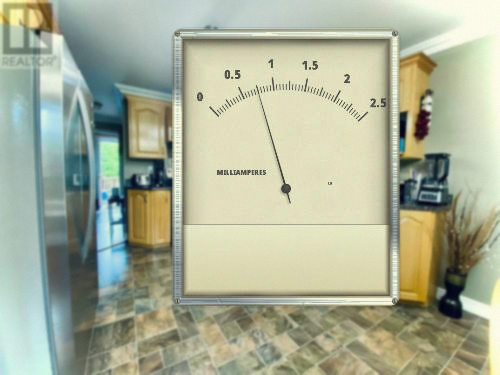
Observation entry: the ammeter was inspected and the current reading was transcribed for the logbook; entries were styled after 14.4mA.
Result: 0.75mA
